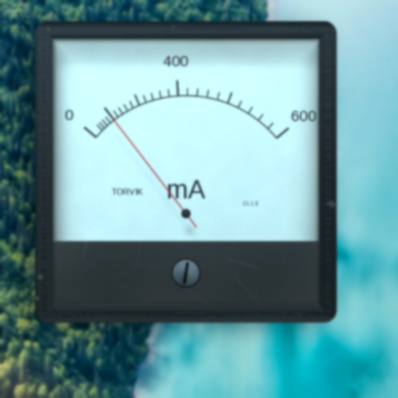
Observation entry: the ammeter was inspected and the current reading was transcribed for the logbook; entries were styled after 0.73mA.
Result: 200mA
